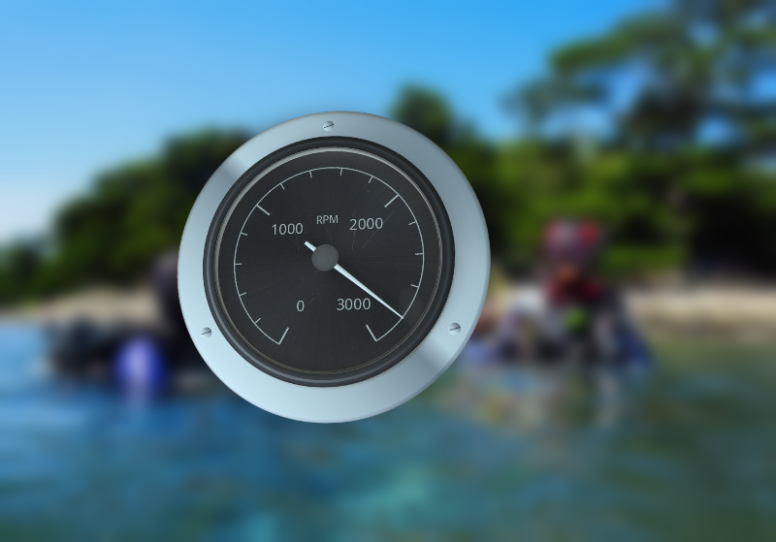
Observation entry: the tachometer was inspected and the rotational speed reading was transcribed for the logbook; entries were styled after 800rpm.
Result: 2800rpm
